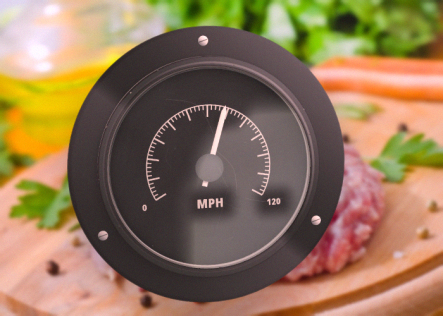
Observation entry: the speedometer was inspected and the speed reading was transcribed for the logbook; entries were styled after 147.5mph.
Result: 68mph
